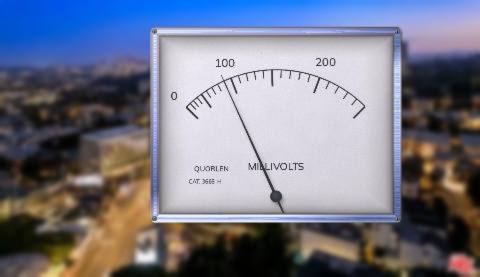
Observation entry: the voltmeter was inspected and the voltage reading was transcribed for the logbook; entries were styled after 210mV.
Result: 90mV
